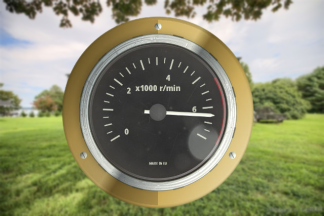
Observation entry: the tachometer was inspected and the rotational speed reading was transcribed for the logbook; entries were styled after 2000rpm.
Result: 6250rpm
